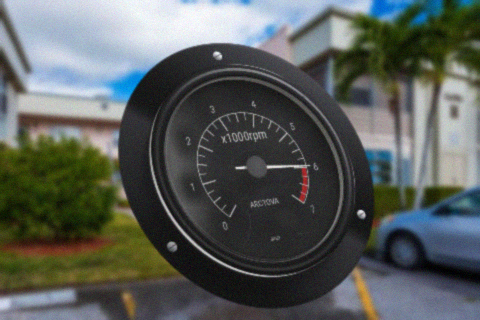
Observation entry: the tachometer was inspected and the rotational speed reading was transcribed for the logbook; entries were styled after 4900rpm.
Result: 6000rpm
